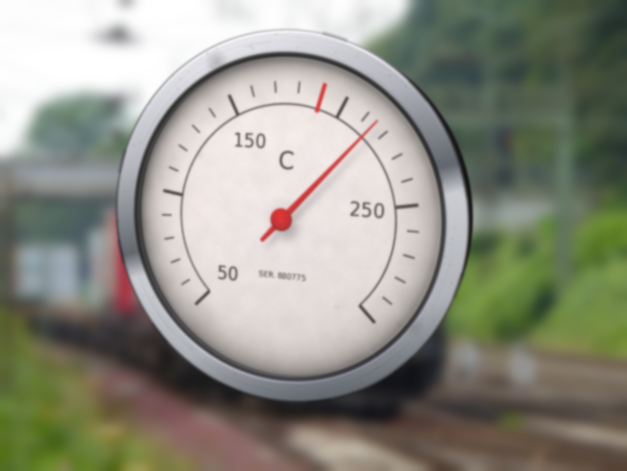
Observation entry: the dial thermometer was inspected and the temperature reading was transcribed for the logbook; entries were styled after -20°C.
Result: 215°C
